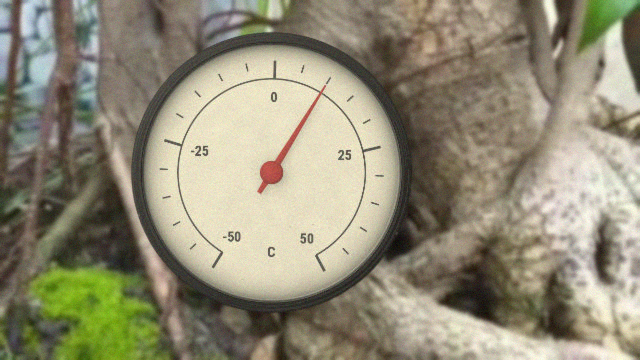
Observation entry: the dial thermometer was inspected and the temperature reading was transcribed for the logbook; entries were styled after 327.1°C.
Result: 10°C
